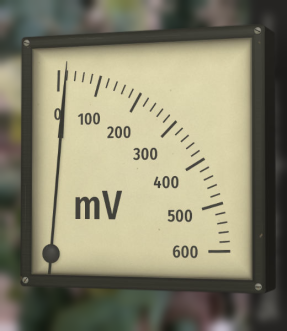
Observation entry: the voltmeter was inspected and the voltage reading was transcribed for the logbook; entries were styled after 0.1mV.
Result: 20mV
